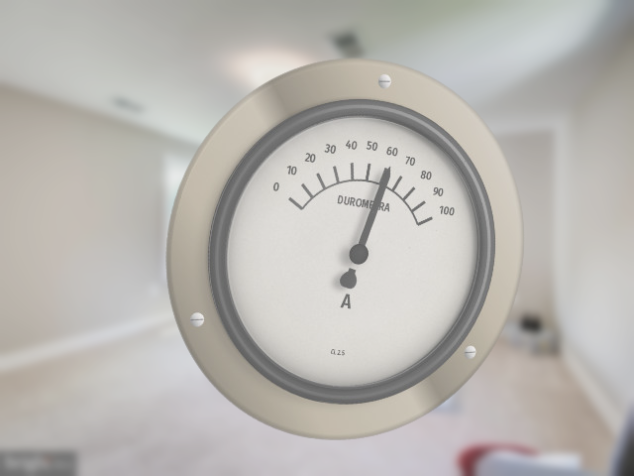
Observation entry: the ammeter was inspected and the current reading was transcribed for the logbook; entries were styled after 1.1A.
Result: 60A
